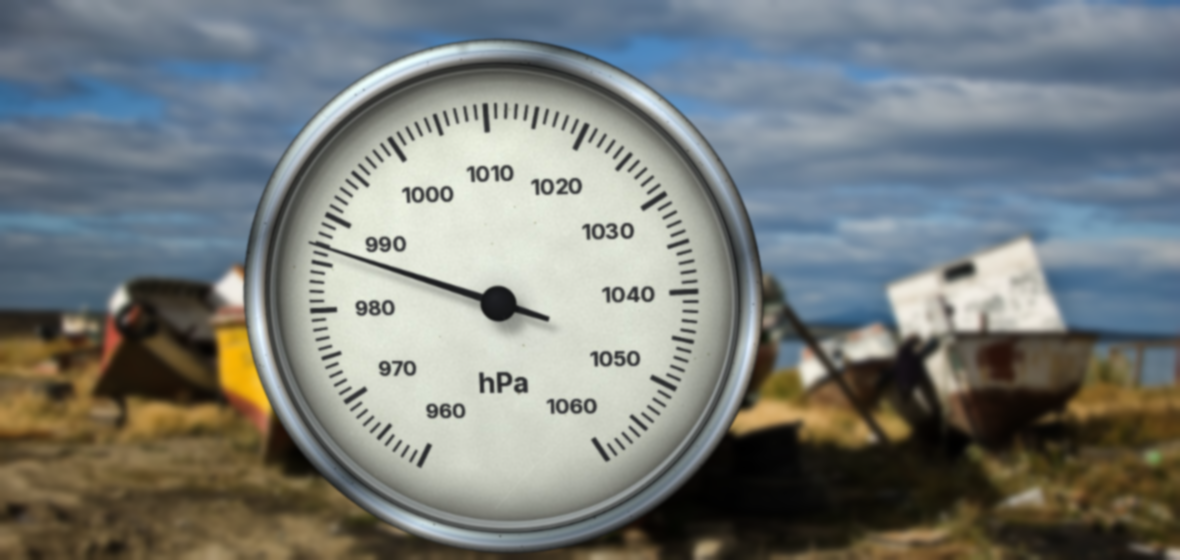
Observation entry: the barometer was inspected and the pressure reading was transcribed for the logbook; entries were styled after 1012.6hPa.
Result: 987hPa
